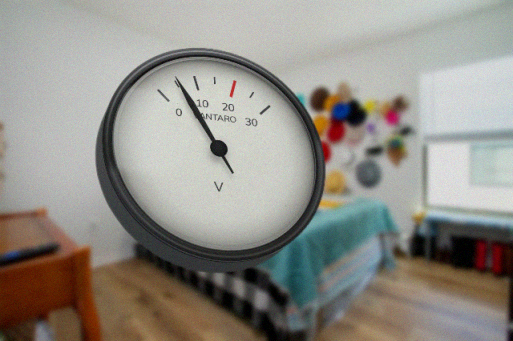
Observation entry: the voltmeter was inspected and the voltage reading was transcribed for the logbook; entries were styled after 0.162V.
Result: 5V
